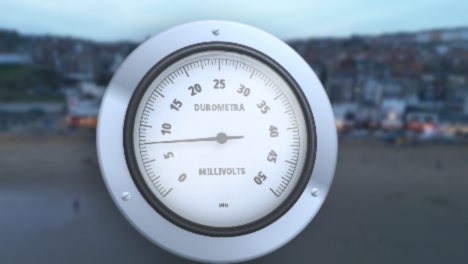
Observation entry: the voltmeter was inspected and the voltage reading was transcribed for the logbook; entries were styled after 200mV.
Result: 7.5mV
